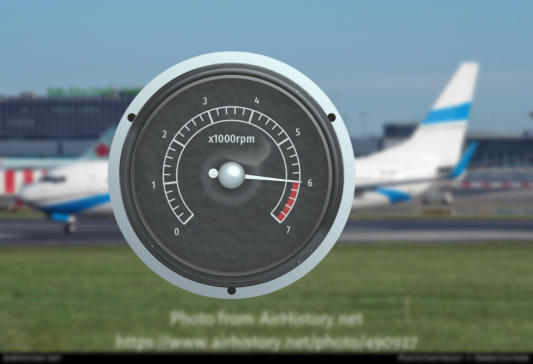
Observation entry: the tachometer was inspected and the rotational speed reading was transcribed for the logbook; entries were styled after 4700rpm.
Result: 6000rpm
